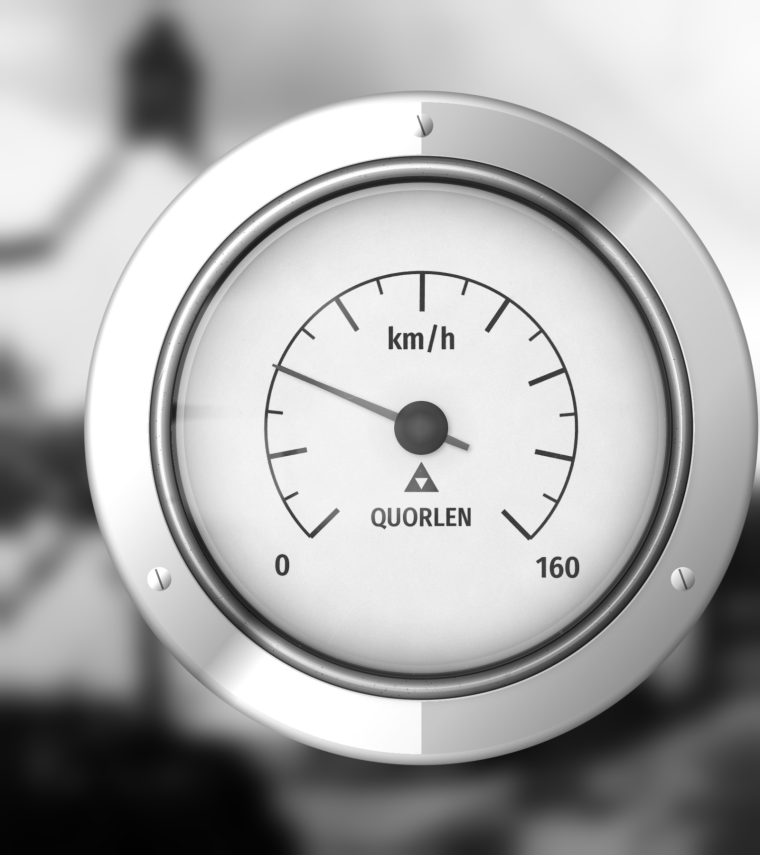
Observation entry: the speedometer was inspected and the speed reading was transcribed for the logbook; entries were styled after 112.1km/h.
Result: 40km/h
